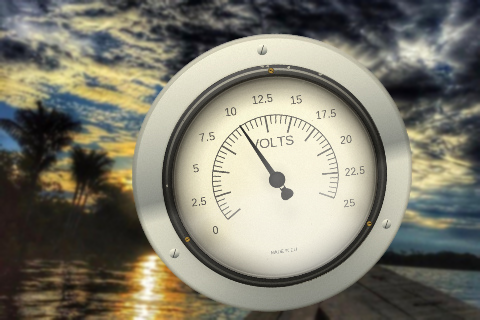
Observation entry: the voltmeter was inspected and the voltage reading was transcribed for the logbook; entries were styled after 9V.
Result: 10V
